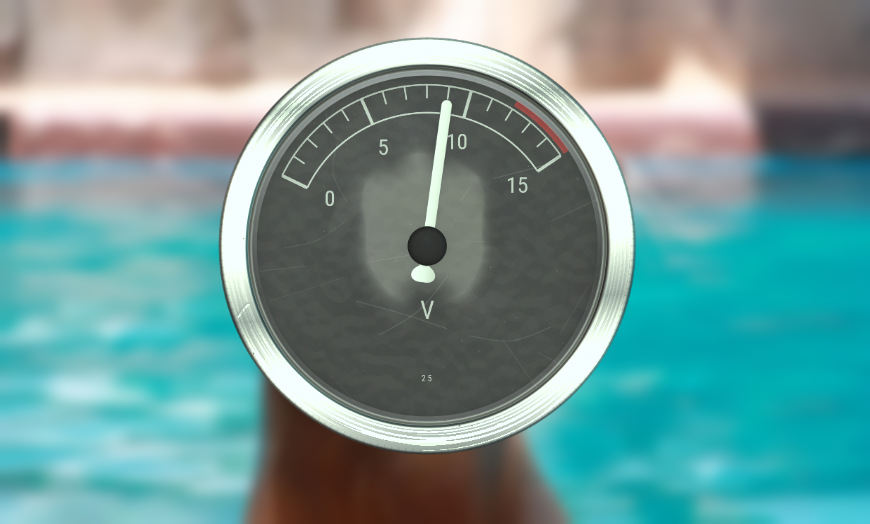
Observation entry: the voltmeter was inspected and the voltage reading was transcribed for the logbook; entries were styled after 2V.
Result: 9V
